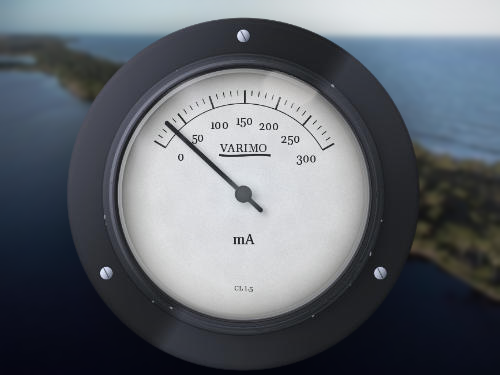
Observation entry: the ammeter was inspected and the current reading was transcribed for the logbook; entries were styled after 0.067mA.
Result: 30mA
